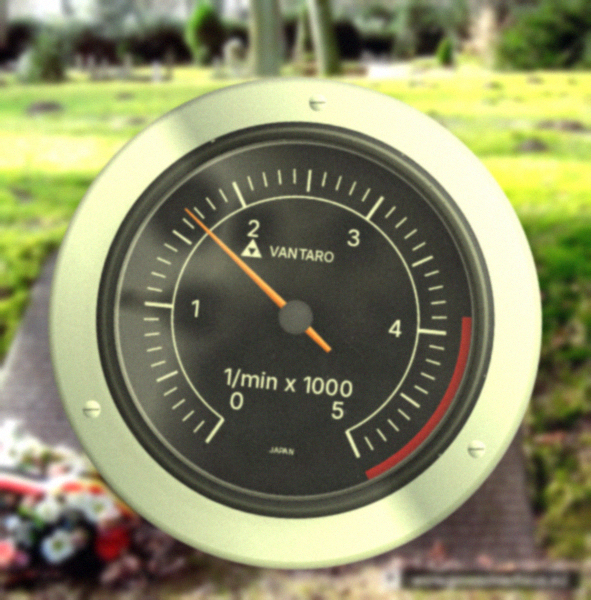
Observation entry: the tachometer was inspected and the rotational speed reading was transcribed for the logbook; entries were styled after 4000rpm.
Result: 1650rpm
